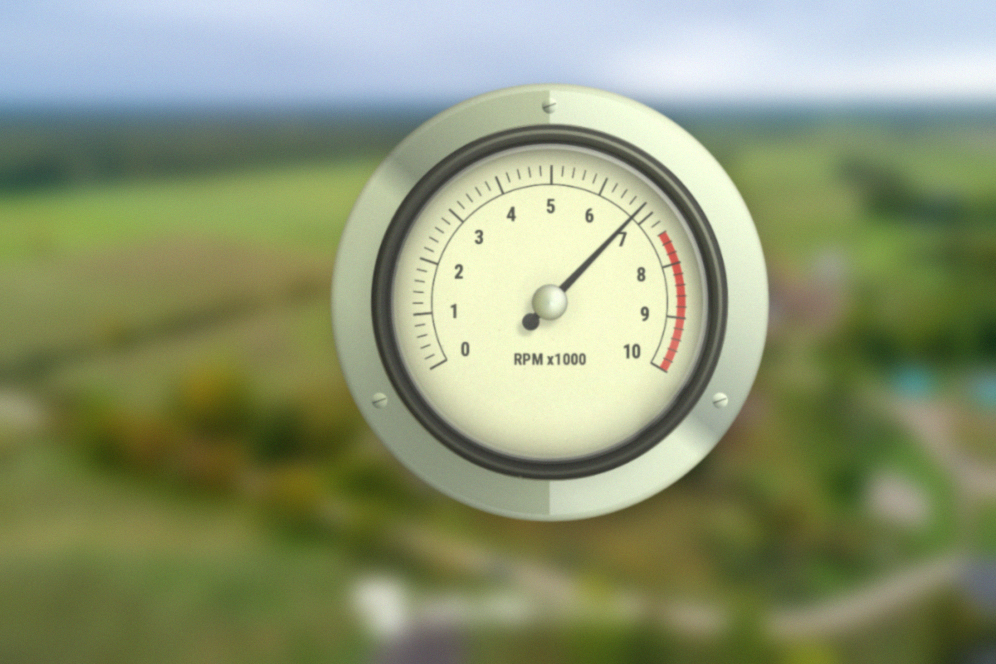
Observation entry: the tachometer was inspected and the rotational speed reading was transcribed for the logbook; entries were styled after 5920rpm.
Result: 6800rpm
